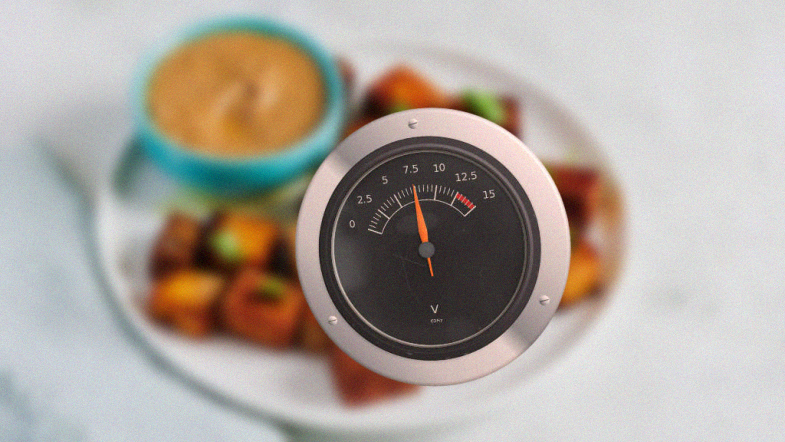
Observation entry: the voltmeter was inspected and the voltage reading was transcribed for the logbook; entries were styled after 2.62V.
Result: 7.5V
